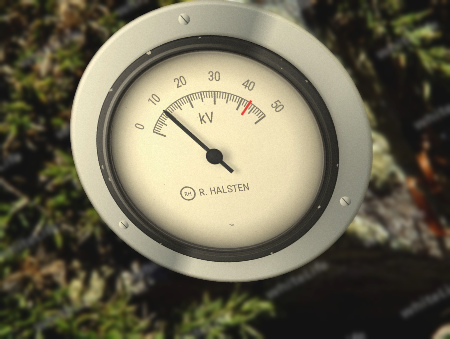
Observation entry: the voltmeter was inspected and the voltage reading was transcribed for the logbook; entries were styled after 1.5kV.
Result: 10kV
